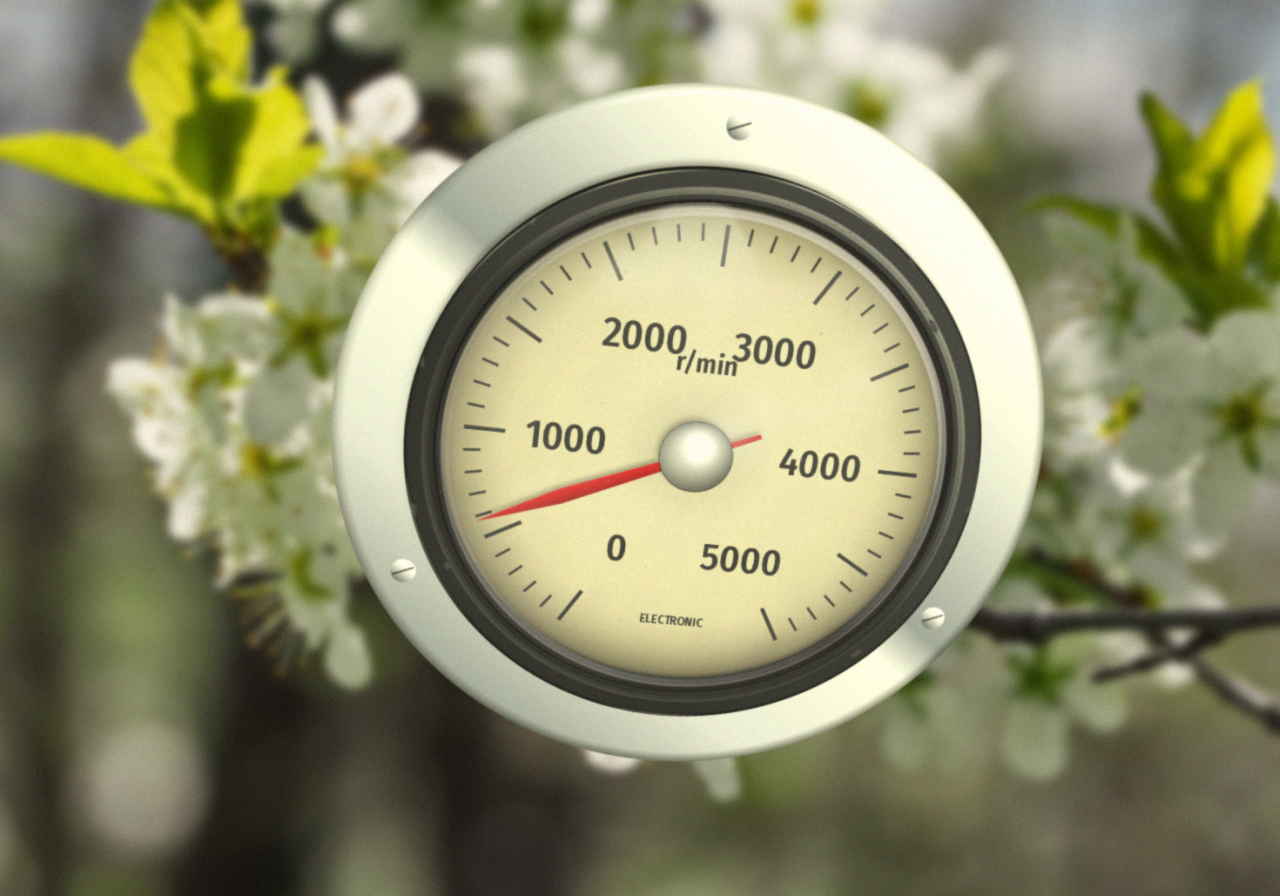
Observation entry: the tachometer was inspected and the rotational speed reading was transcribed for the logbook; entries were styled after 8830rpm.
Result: 600rpm
